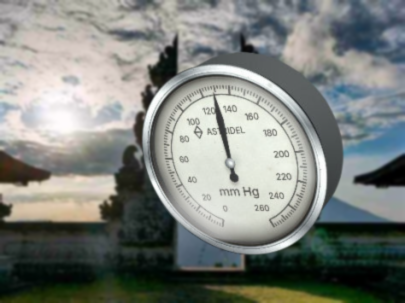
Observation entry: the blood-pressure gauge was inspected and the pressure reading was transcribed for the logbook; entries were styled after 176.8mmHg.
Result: 130mmHg
